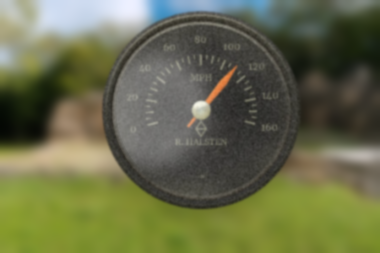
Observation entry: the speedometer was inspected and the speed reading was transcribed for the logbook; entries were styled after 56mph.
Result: 110mph
